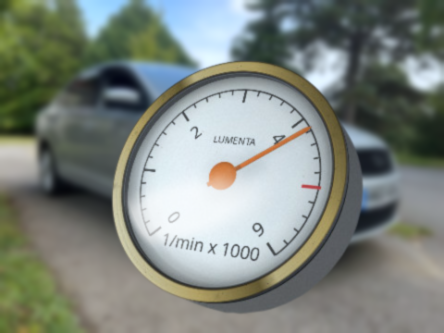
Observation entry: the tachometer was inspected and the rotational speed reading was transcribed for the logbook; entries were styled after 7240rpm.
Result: 4200rpm
